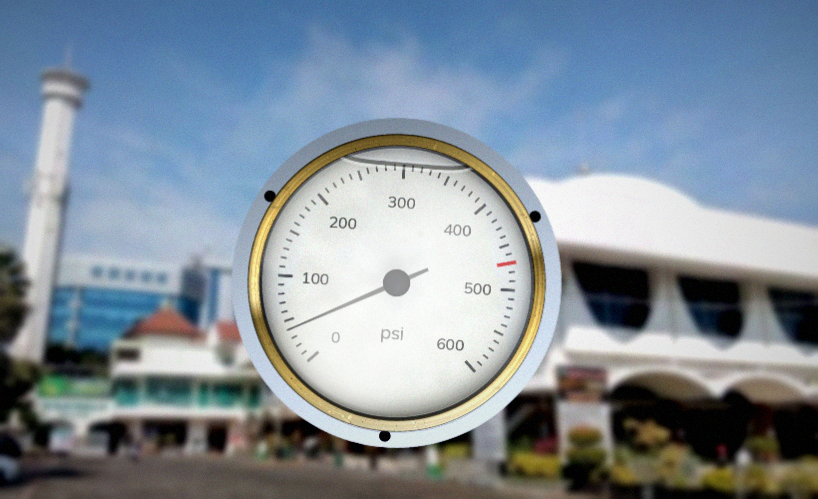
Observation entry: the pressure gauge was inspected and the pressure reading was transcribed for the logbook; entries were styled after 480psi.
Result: 40psi
